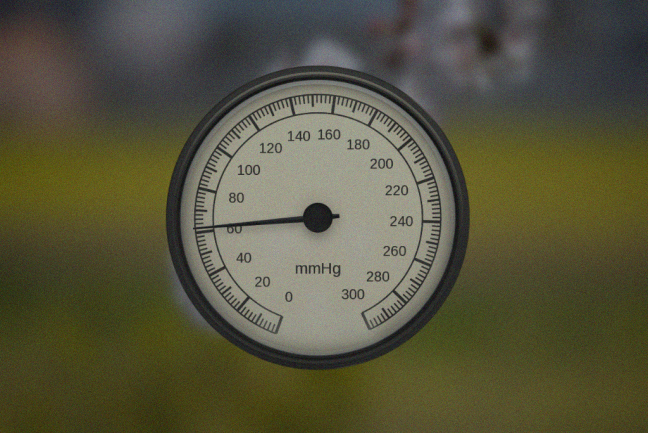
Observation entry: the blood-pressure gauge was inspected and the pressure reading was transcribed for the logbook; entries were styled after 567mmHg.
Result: 62mmHg
